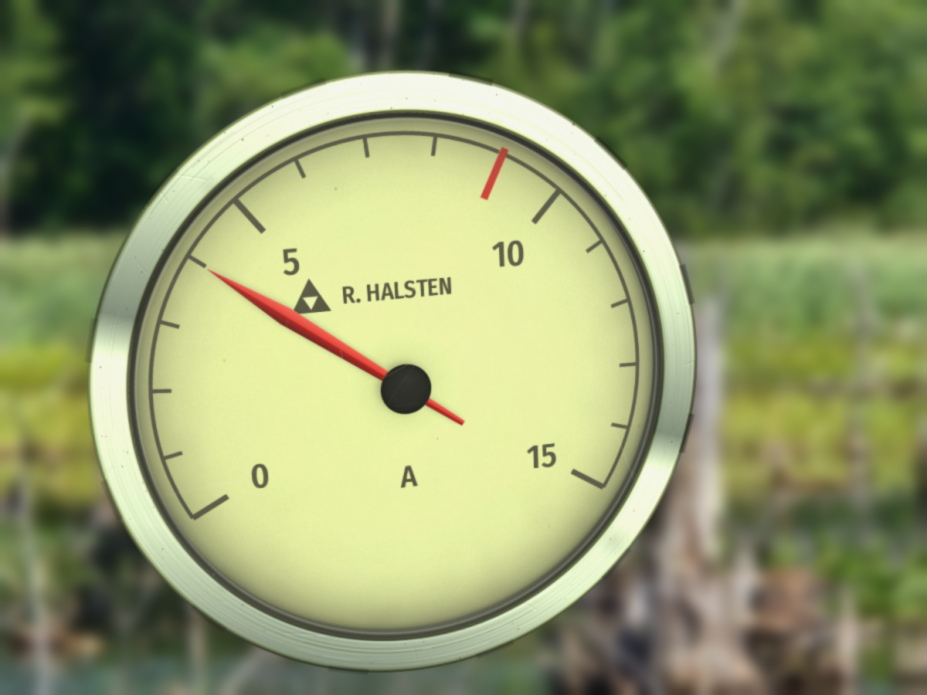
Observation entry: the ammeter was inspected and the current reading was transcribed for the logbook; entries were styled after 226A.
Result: 4A
